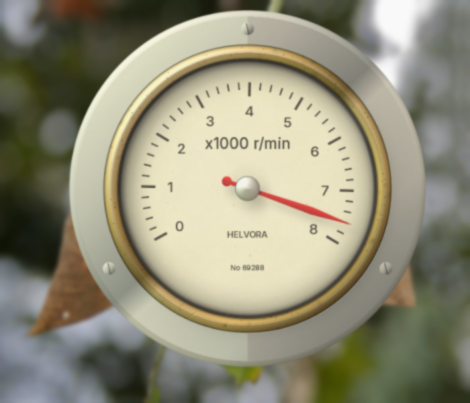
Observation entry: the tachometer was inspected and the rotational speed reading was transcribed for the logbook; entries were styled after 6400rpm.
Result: 7600rpm
